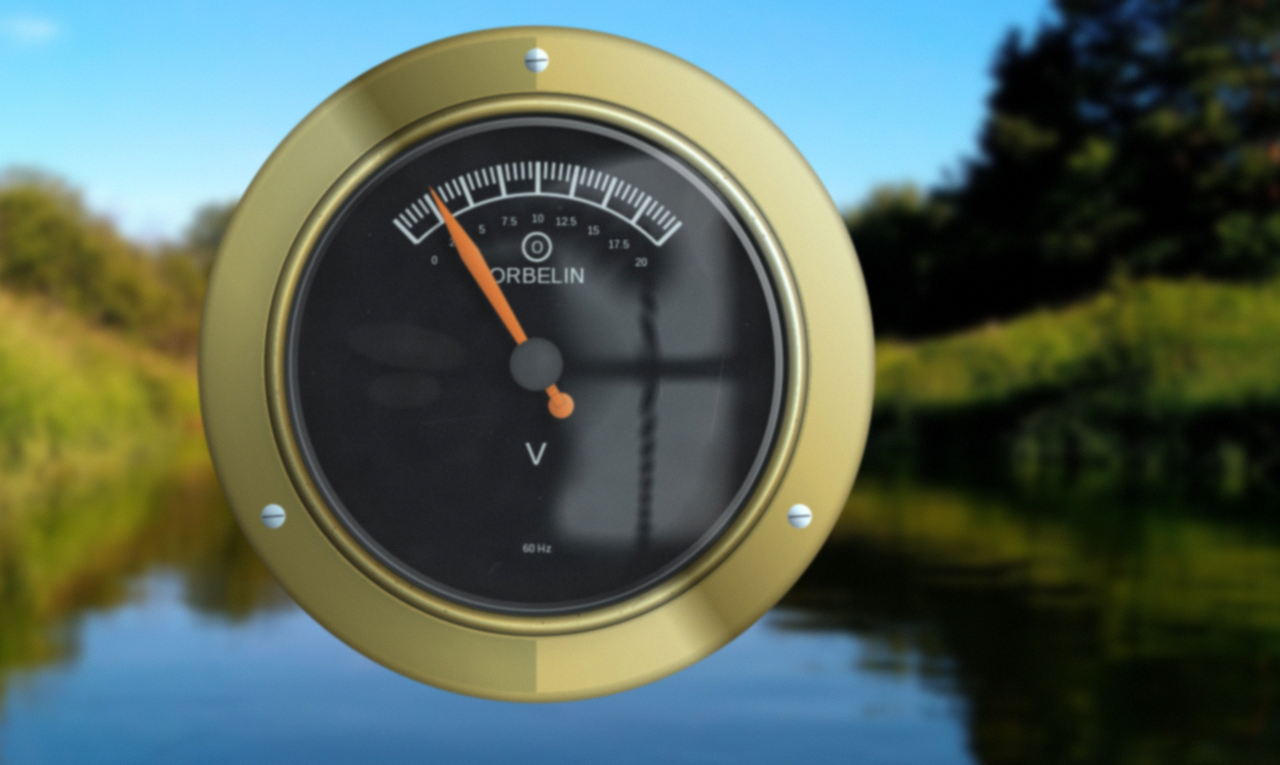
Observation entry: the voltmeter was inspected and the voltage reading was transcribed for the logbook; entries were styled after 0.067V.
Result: 3V
